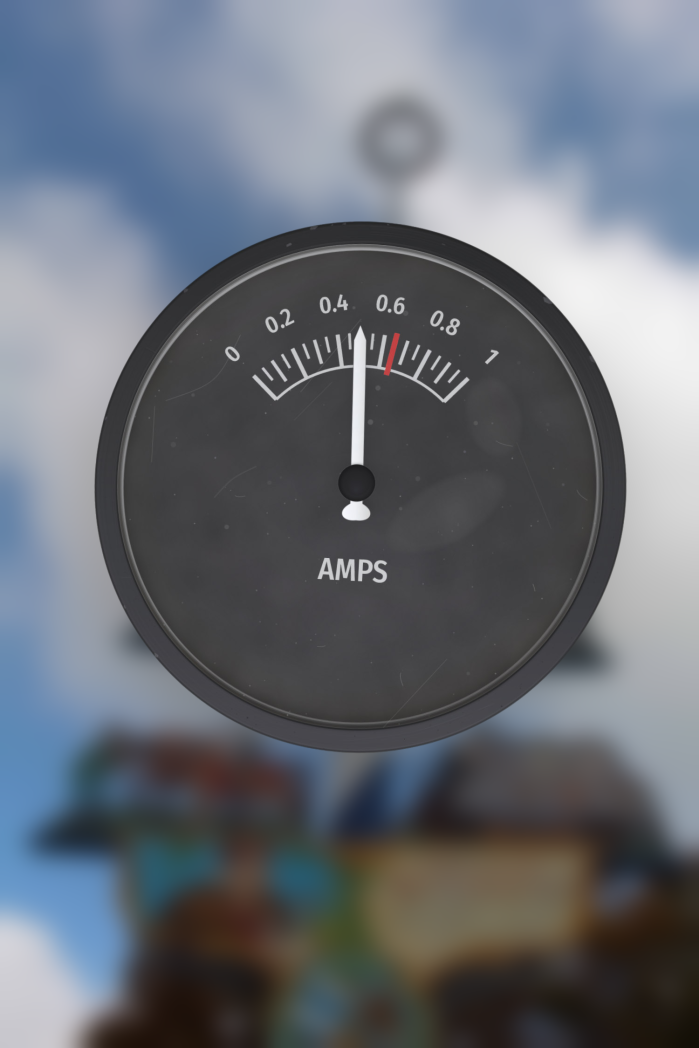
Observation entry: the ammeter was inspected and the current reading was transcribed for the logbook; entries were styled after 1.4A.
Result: 0.5A
